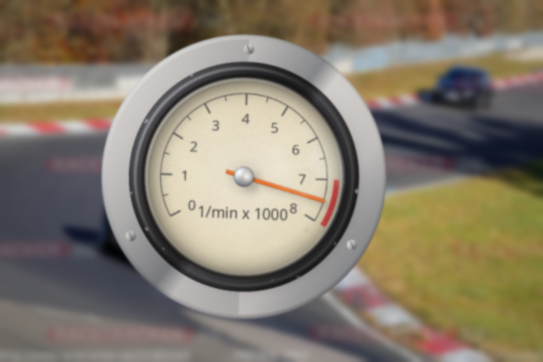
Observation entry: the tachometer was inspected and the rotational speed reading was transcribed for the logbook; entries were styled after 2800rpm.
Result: 7500rpm
